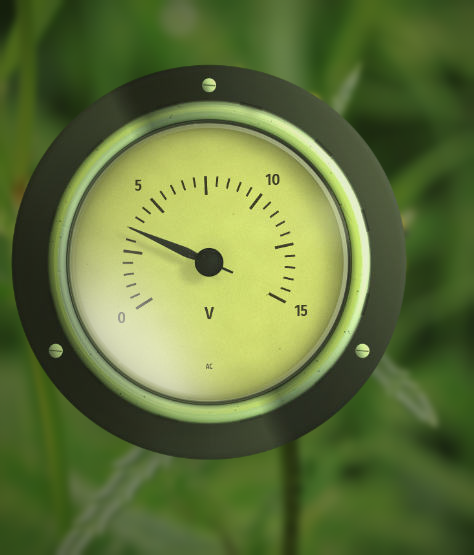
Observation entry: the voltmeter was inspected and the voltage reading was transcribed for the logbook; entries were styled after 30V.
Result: 3.5V
